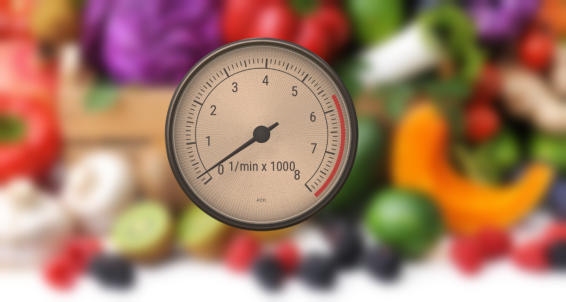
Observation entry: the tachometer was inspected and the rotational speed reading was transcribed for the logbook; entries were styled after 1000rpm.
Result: 200rpm
